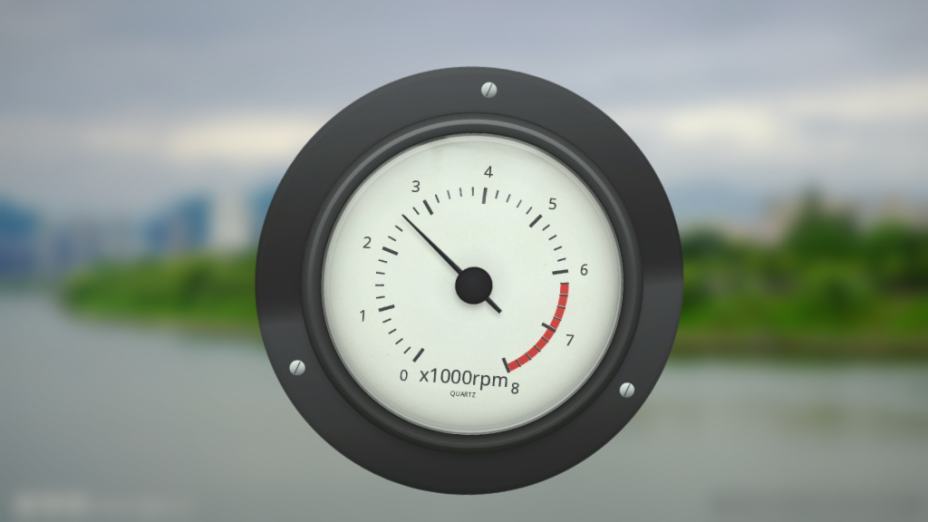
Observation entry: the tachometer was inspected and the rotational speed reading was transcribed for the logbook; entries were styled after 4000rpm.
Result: 2600rpm
